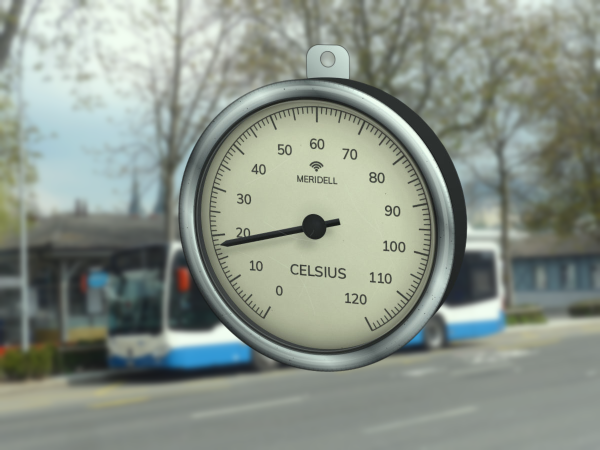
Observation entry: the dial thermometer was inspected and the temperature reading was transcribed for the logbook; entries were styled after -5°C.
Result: 18°C
